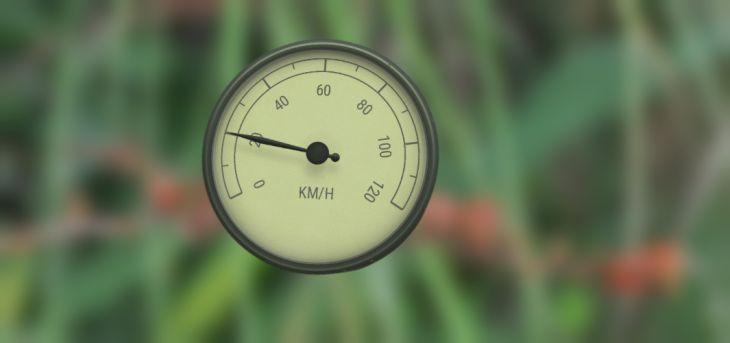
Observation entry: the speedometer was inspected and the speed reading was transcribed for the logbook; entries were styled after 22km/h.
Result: 20km/h
